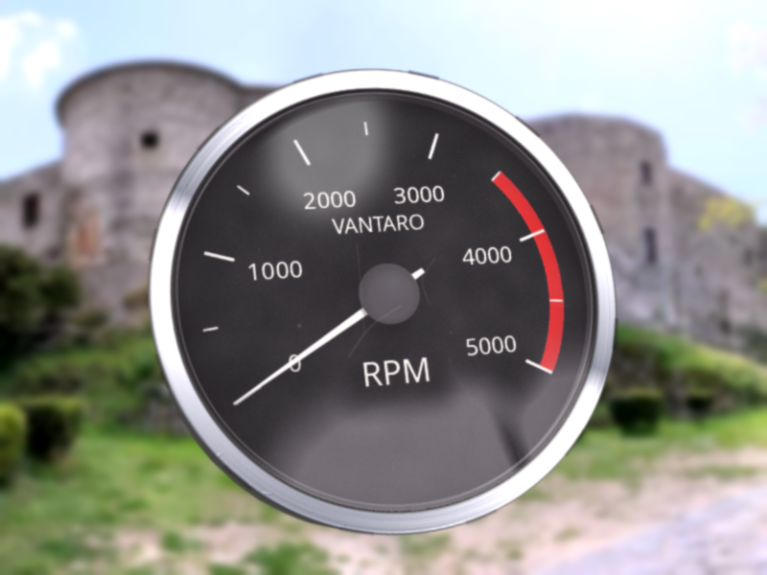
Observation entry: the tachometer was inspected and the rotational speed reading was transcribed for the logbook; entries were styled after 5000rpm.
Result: 0rpm
